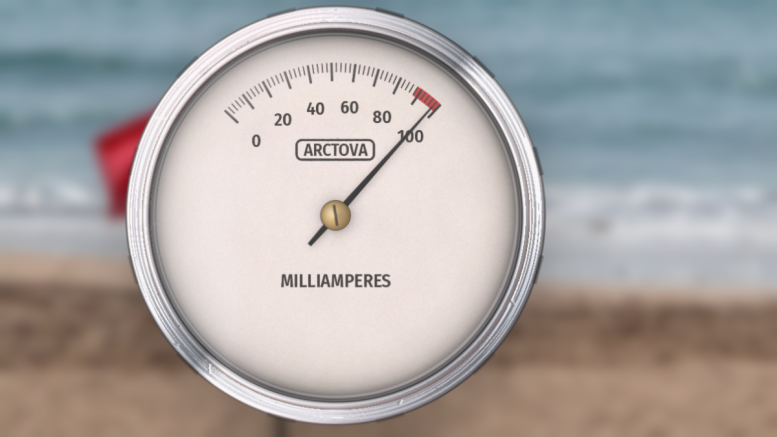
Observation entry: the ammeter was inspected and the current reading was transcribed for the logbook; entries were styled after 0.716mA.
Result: 98mA
